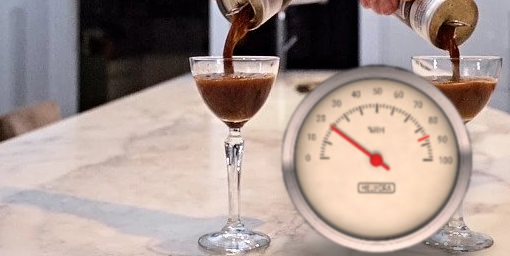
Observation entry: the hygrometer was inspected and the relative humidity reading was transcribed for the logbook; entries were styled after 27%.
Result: 20%
